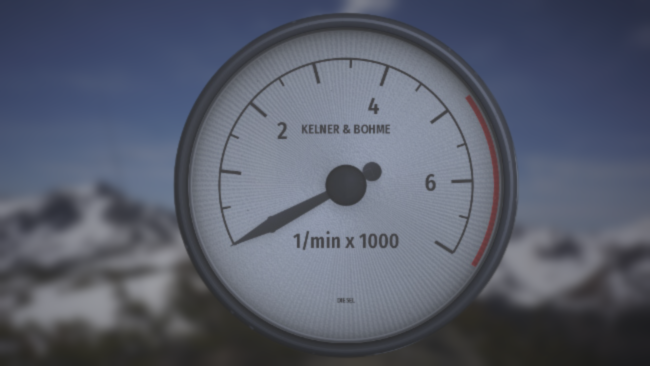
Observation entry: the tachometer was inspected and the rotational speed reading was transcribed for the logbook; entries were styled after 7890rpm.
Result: 0rpm
